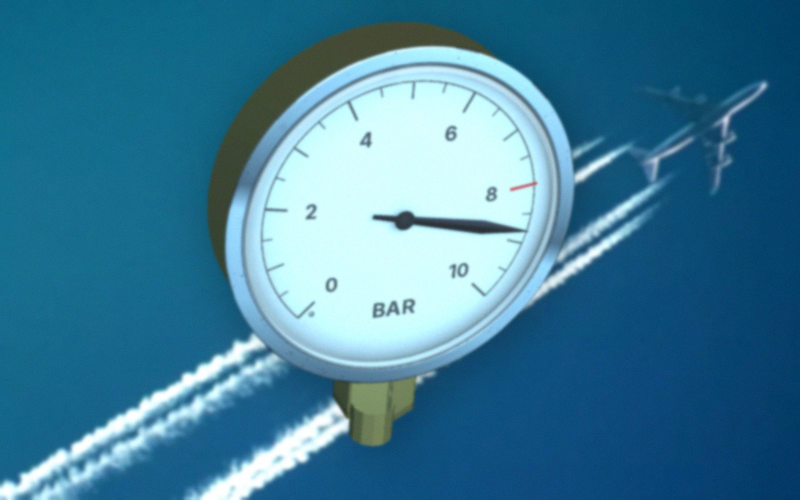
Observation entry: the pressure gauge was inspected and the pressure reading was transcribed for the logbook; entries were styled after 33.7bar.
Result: 8.75bar
